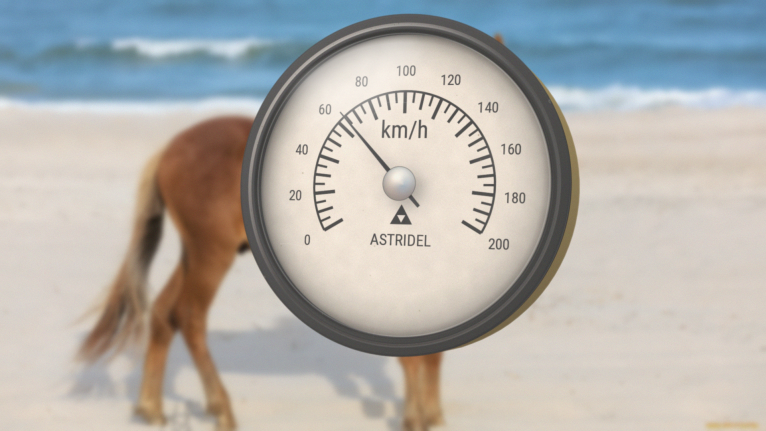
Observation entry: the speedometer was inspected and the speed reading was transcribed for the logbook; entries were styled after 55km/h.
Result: 65km/h
